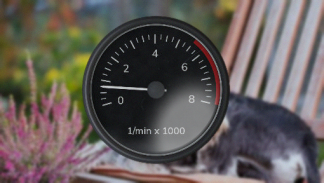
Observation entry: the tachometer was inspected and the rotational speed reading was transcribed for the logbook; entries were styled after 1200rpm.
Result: 750rpm
